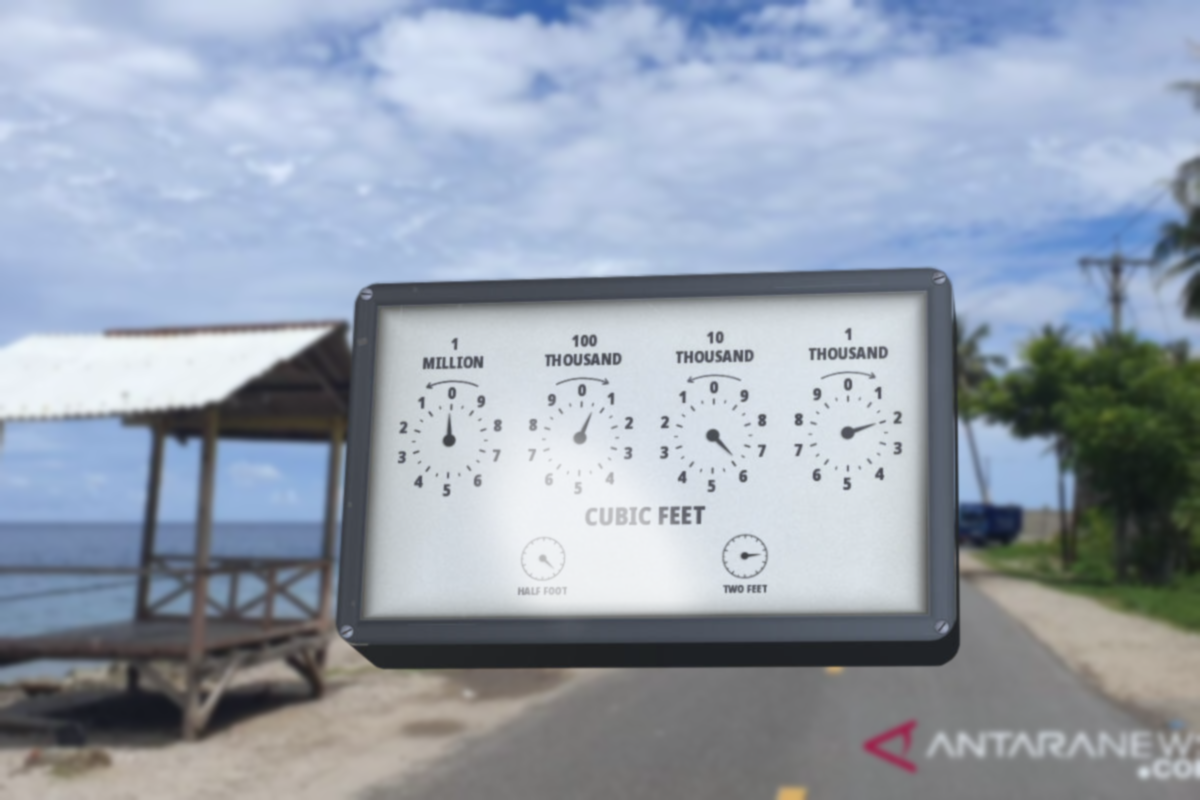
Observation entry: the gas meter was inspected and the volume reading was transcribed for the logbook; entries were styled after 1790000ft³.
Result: 6200ft³
